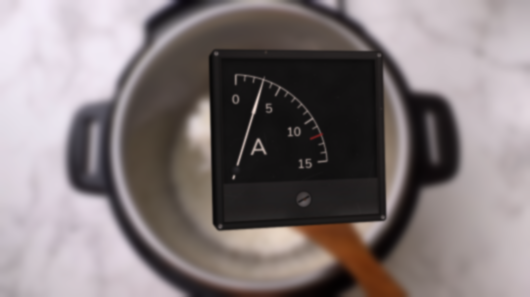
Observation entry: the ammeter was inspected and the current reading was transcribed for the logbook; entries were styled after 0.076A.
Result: 3A
